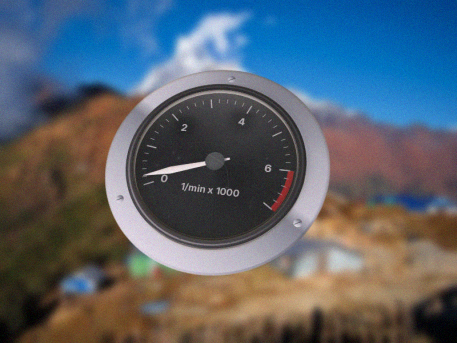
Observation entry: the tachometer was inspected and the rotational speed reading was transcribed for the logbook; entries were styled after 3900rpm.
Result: 200rpm
